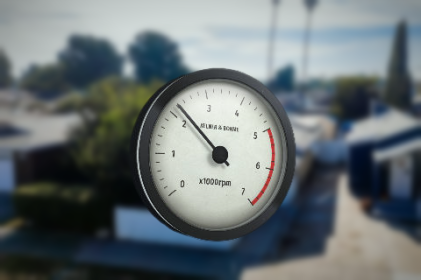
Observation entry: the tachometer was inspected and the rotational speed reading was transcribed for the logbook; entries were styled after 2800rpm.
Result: 2200rpm
